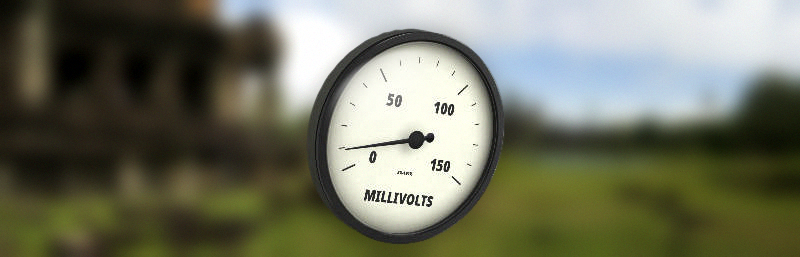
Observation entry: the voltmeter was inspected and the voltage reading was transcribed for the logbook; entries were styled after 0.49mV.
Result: 10mV
